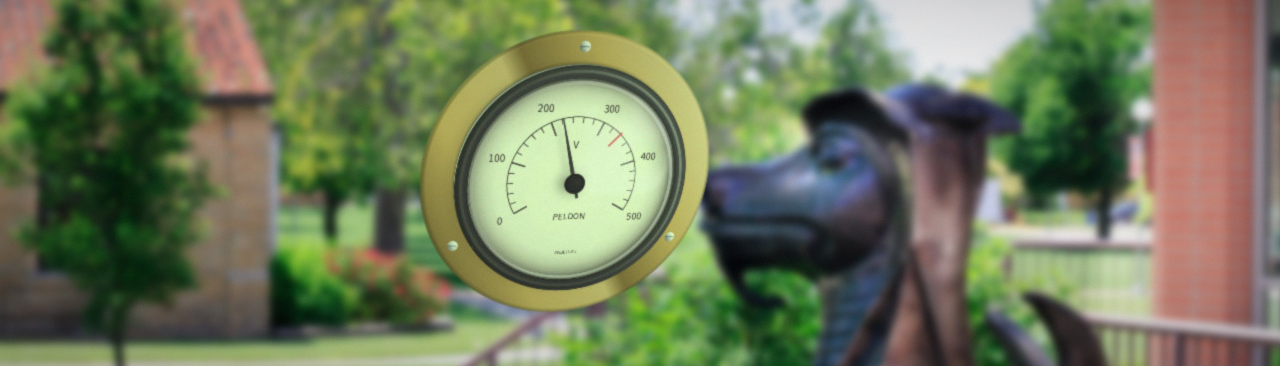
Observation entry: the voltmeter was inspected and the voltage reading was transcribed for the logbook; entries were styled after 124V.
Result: 220V
